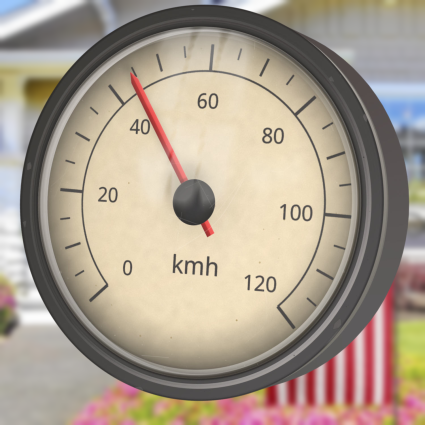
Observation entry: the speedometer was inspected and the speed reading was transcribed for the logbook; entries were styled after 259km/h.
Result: 45km/h
